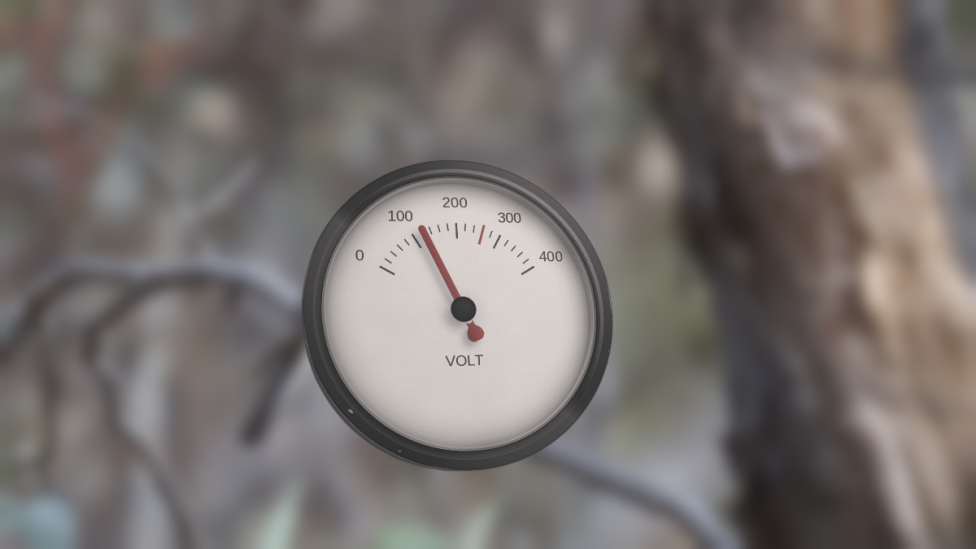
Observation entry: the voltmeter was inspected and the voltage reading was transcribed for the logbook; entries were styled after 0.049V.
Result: 120V
